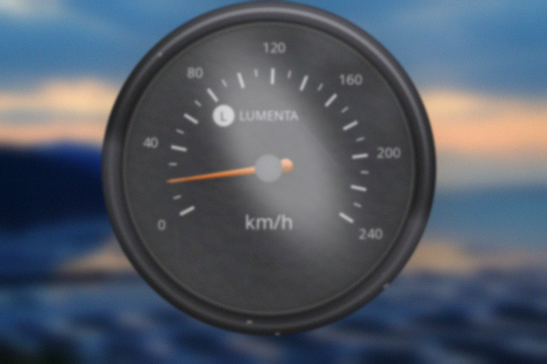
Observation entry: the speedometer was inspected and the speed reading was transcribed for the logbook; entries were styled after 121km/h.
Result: 20km/h
